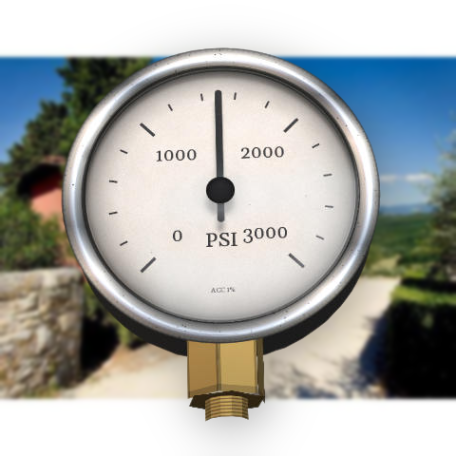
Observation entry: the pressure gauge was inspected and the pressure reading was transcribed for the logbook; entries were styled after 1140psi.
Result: 1500psi
